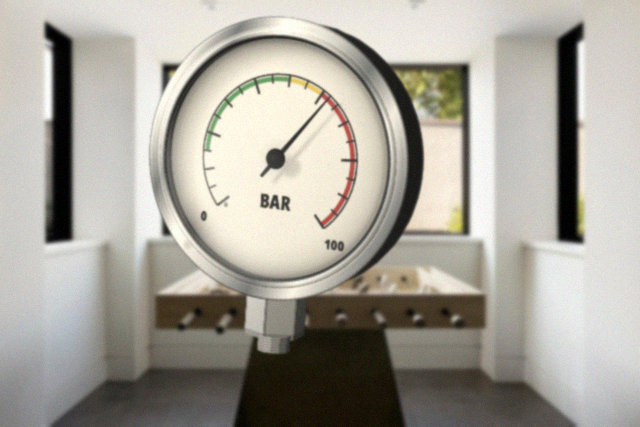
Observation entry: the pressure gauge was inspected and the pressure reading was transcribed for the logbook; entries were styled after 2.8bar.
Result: 62.5bar
